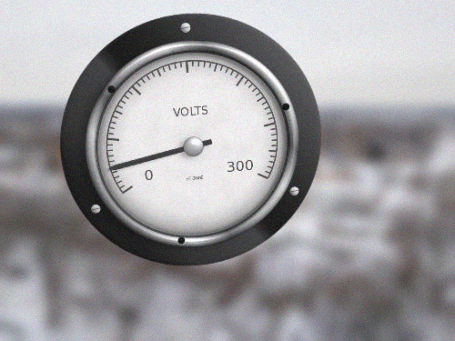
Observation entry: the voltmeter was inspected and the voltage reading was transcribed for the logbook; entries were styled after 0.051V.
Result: 25V
